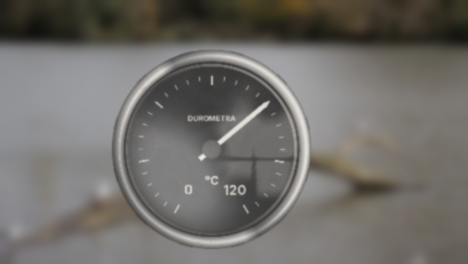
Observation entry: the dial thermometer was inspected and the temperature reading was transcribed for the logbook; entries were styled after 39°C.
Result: 80°C
